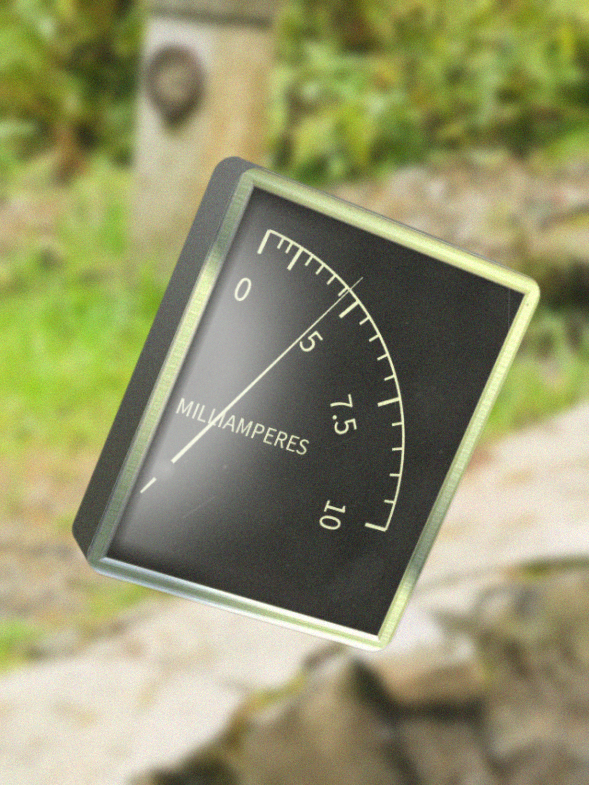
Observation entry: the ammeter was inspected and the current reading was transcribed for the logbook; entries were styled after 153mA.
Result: 4.5mA
